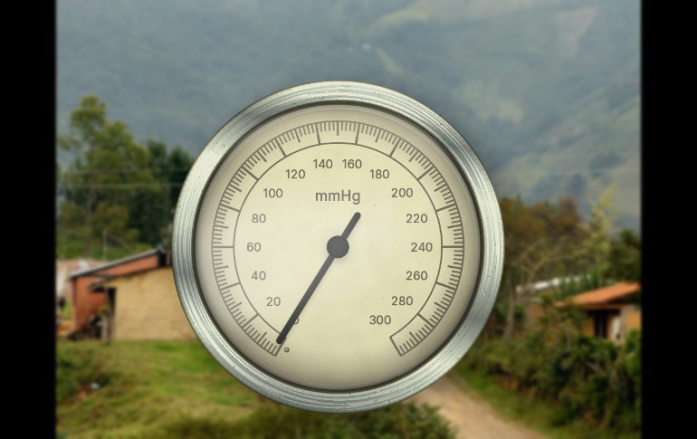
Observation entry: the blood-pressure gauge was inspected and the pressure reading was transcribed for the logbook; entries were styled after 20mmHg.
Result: 2mmHg
